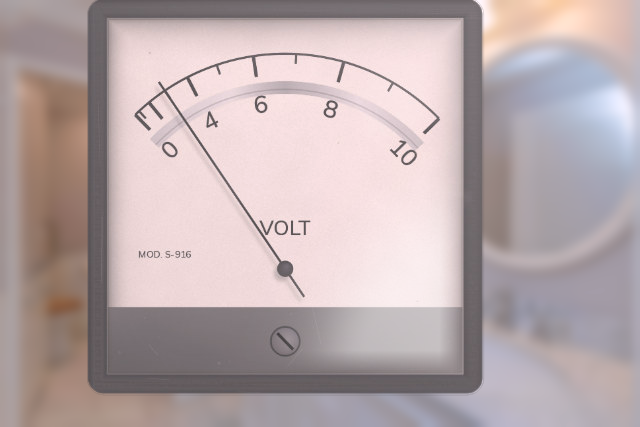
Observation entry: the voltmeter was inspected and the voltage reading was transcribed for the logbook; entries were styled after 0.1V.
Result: 3V
